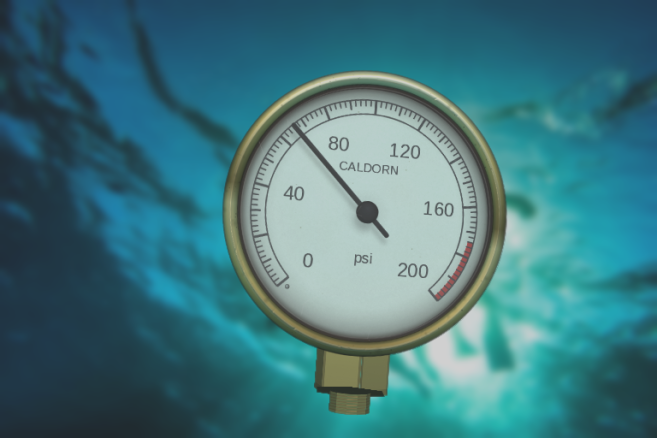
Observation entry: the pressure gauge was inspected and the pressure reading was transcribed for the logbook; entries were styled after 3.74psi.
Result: 66psi
